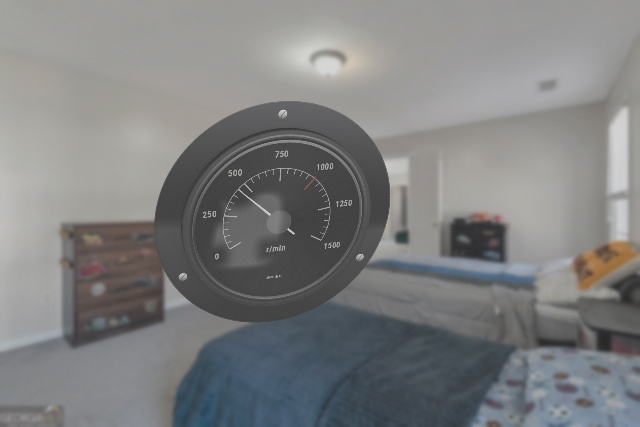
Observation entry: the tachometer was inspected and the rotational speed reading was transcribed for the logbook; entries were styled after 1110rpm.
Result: 450rpm
